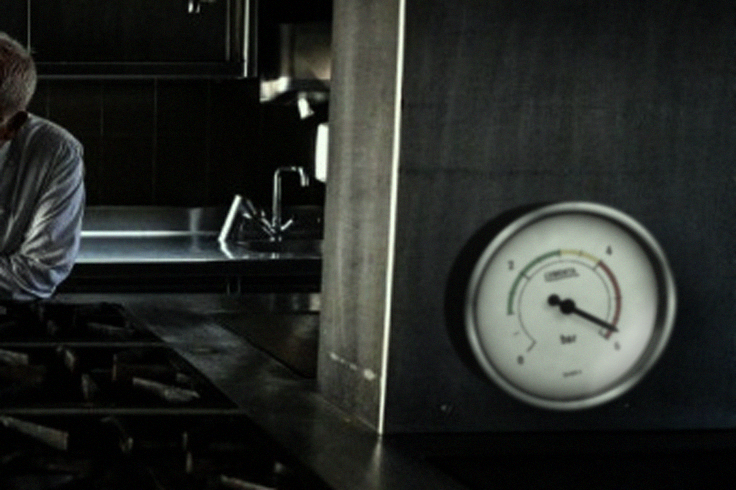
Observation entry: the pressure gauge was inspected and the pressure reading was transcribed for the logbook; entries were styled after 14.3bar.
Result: 5.75bar
